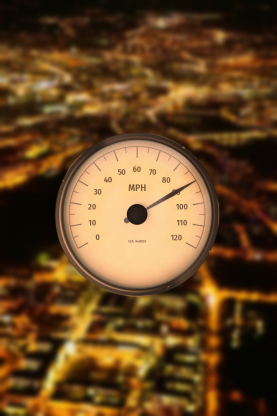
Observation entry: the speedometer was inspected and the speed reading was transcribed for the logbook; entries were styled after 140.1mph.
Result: 90mph
